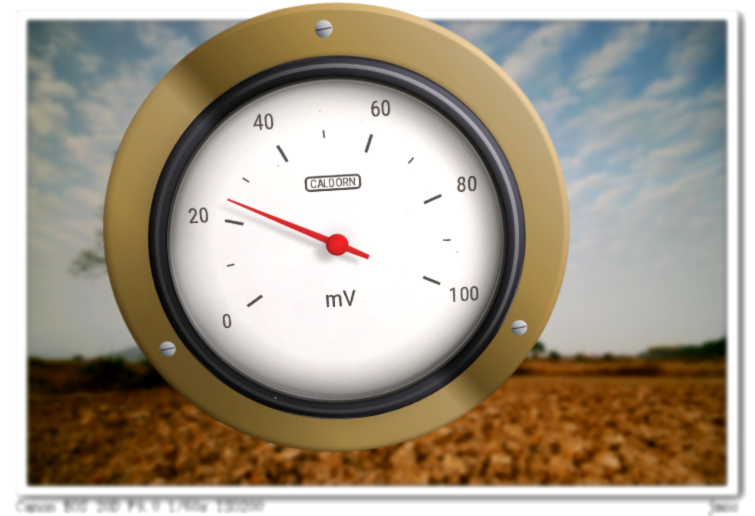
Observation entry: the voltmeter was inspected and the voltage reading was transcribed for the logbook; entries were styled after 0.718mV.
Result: 25mV
